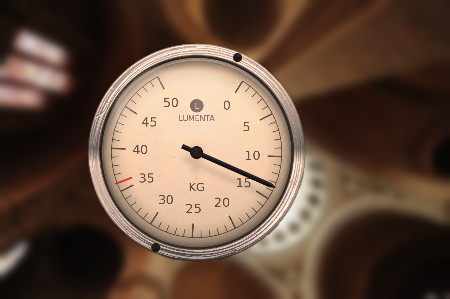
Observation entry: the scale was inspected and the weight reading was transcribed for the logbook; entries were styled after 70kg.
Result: 13.5kg
